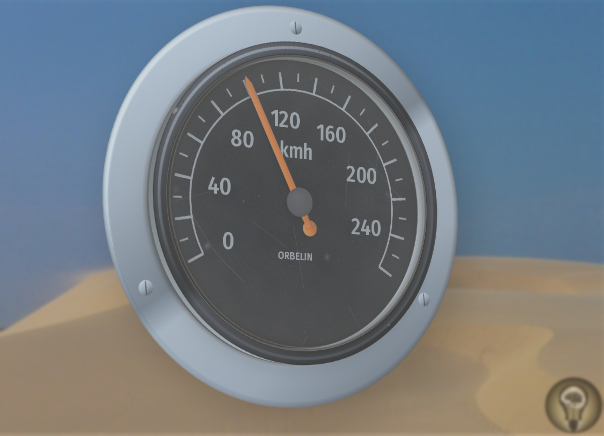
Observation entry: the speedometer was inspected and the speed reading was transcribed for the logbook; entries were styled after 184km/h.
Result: 100km/h
